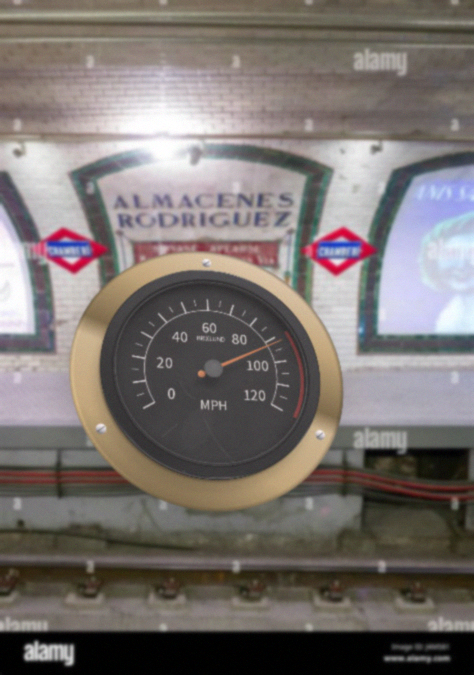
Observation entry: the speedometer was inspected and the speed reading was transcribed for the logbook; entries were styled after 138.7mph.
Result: 92.5mph
